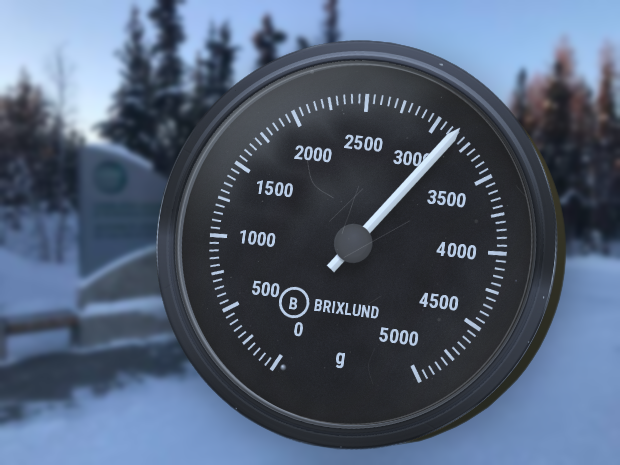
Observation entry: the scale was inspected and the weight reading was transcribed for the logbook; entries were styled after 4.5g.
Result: 3150g
